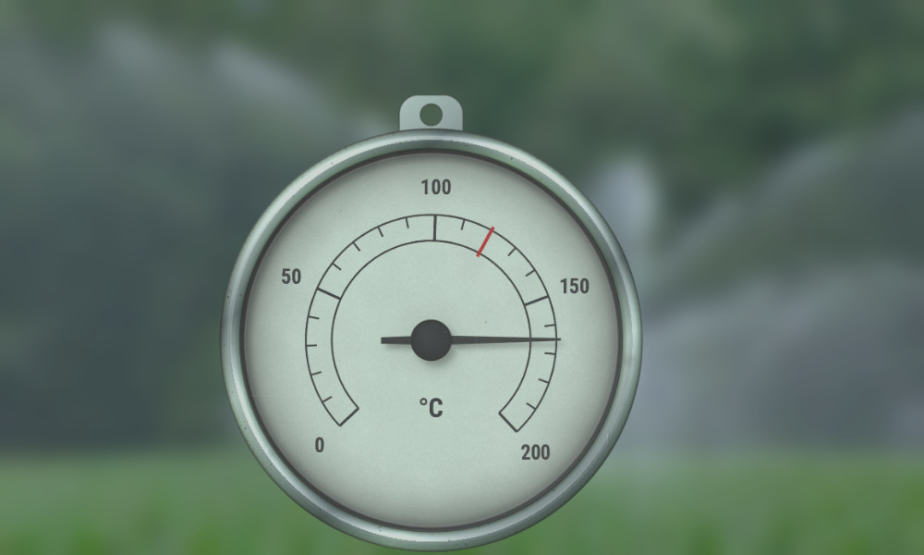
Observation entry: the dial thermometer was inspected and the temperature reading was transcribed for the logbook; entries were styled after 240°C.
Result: 165°C
